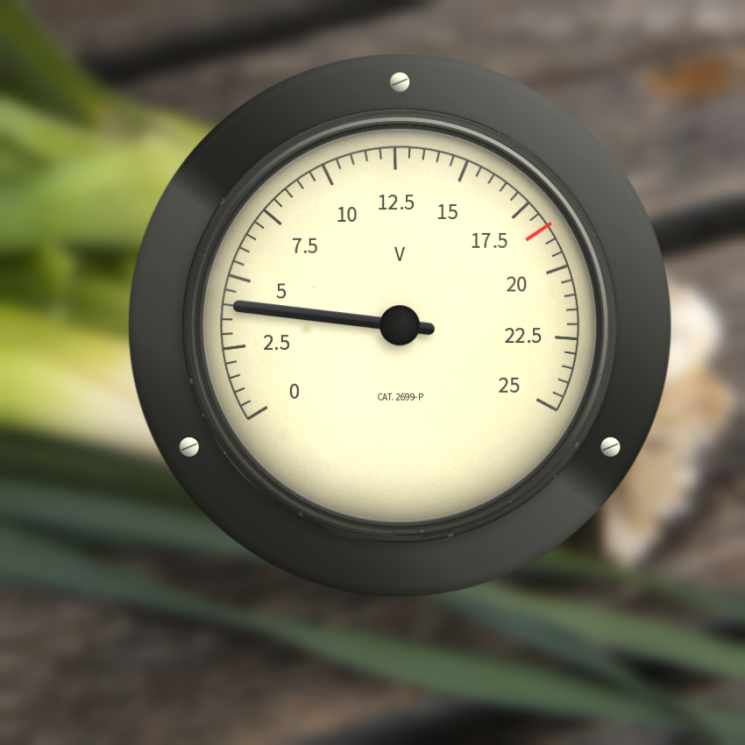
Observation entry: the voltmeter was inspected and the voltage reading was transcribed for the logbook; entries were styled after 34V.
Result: 4V
